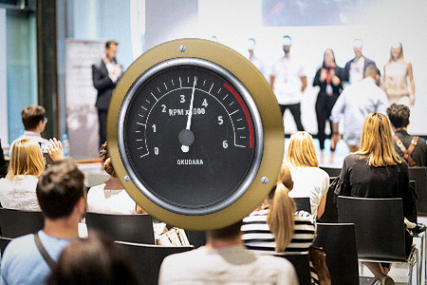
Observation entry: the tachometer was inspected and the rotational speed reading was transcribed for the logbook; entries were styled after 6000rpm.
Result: 3500rpm
